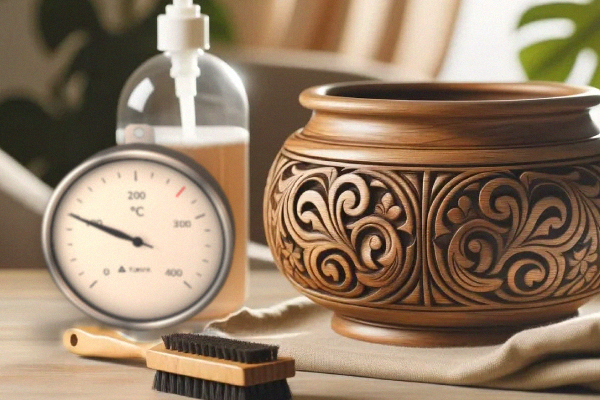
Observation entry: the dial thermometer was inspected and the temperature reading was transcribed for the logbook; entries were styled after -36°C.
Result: 100°C
